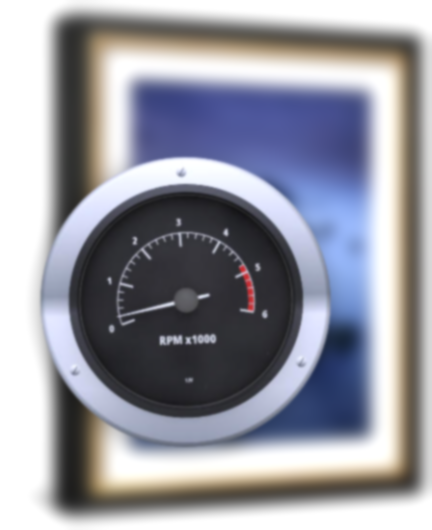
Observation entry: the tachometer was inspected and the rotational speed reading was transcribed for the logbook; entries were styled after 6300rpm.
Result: 200rpm
